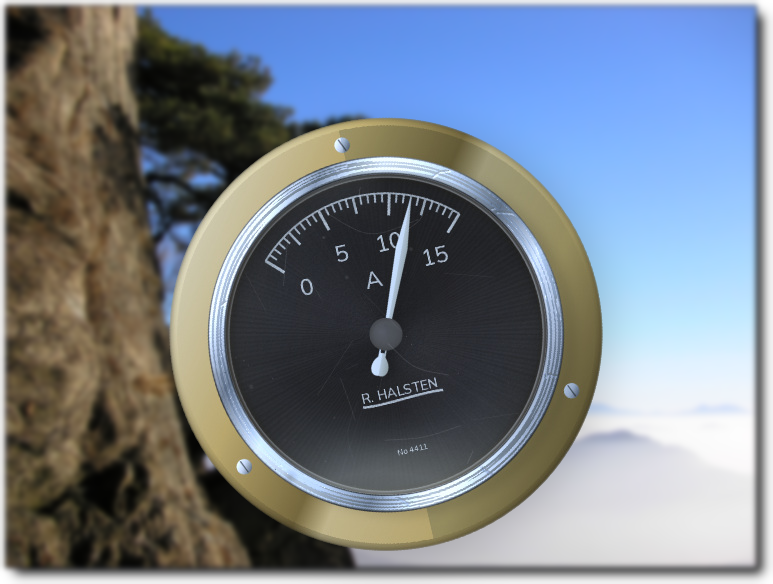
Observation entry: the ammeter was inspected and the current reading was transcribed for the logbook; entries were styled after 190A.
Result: 11.5A
